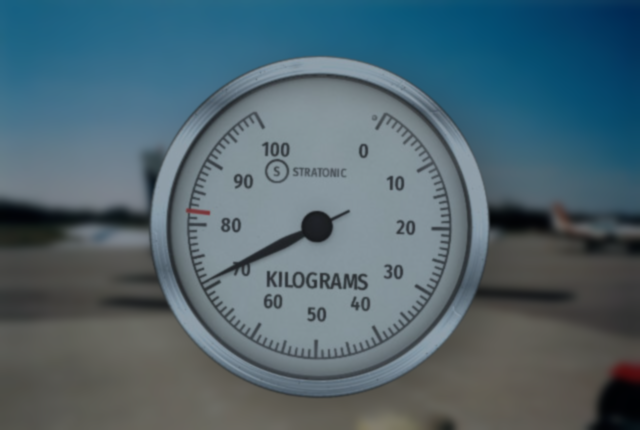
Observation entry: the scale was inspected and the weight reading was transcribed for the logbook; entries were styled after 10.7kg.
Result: 71kg
